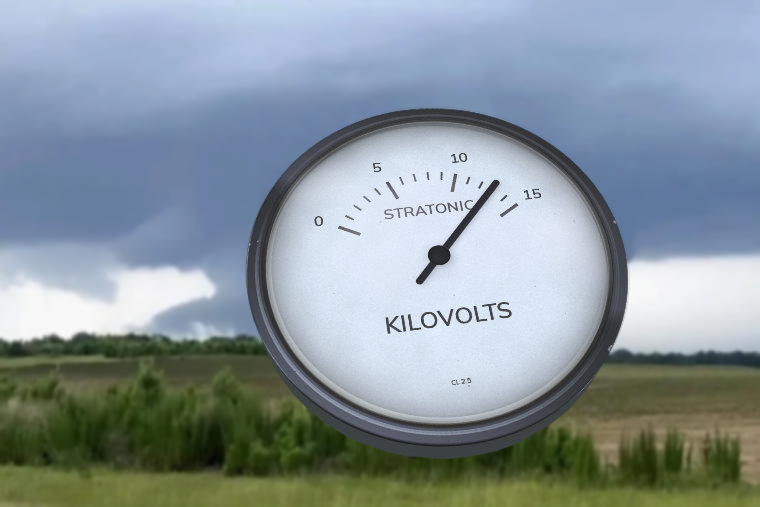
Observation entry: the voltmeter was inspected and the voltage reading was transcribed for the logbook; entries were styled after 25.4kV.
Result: 13kV
